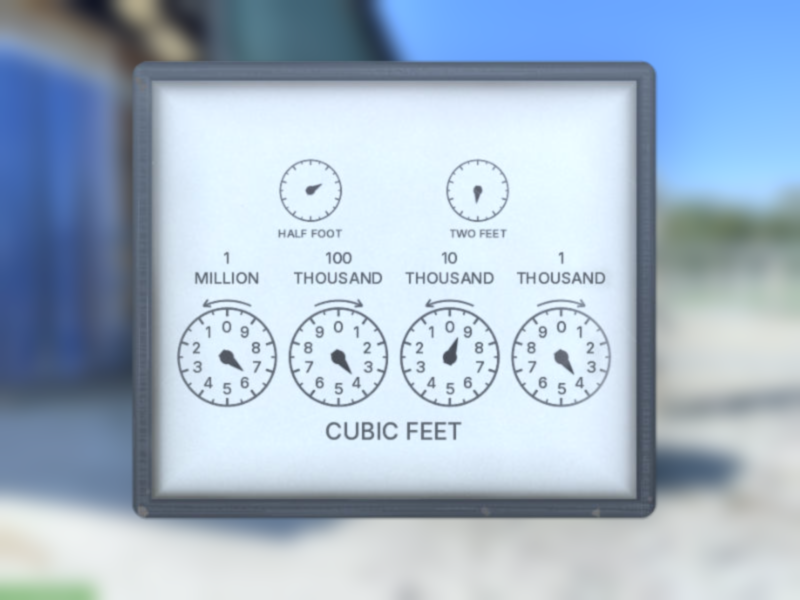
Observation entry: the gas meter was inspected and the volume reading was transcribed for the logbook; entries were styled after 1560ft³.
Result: 639400ft³
